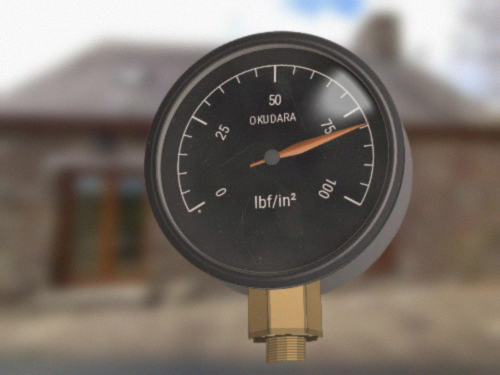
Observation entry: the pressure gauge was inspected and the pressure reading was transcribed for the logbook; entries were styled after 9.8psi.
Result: 80psi
